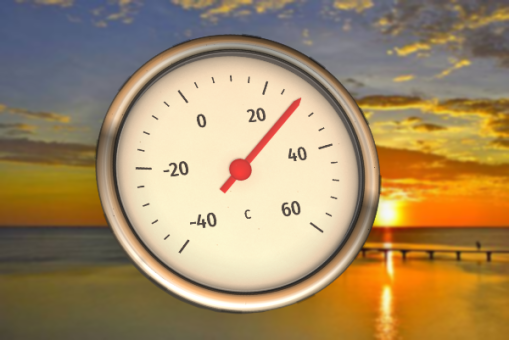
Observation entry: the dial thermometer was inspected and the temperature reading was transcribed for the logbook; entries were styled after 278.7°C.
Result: 28°C
